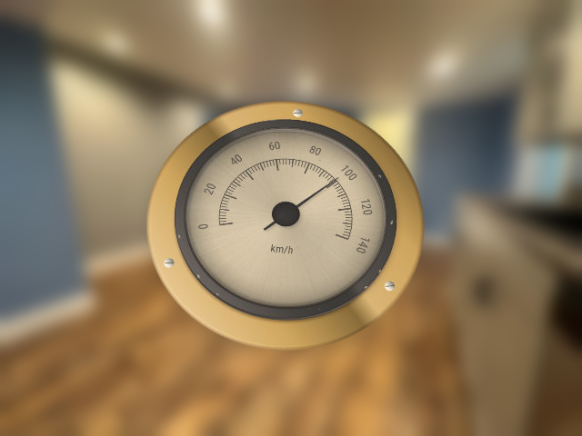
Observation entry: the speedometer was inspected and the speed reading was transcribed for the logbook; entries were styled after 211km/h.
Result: 100km/h
